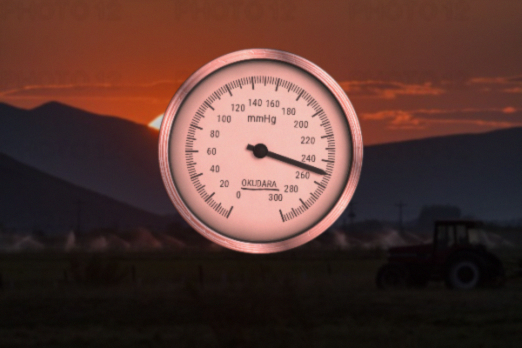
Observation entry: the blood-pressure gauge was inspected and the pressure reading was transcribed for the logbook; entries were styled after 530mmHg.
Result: 250mmHg
